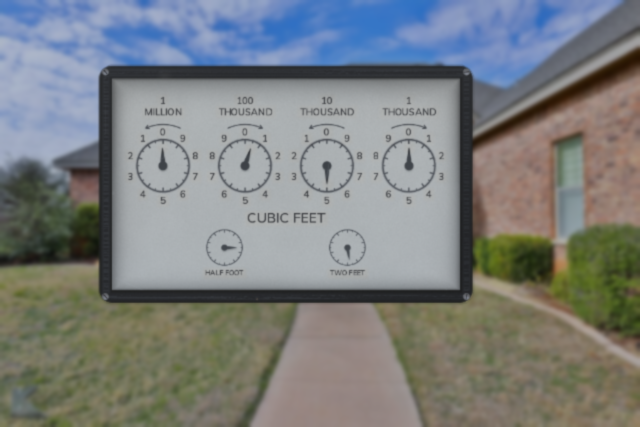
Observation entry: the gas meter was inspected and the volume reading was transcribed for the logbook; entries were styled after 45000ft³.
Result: 5000ft³
